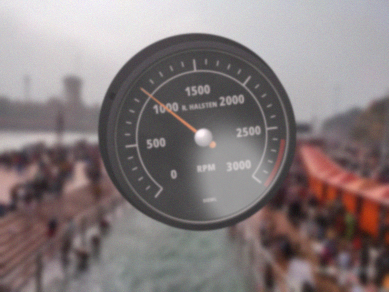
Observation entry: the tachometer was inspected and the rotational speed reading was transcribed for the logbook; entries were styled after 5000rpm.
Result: 1000rpm
